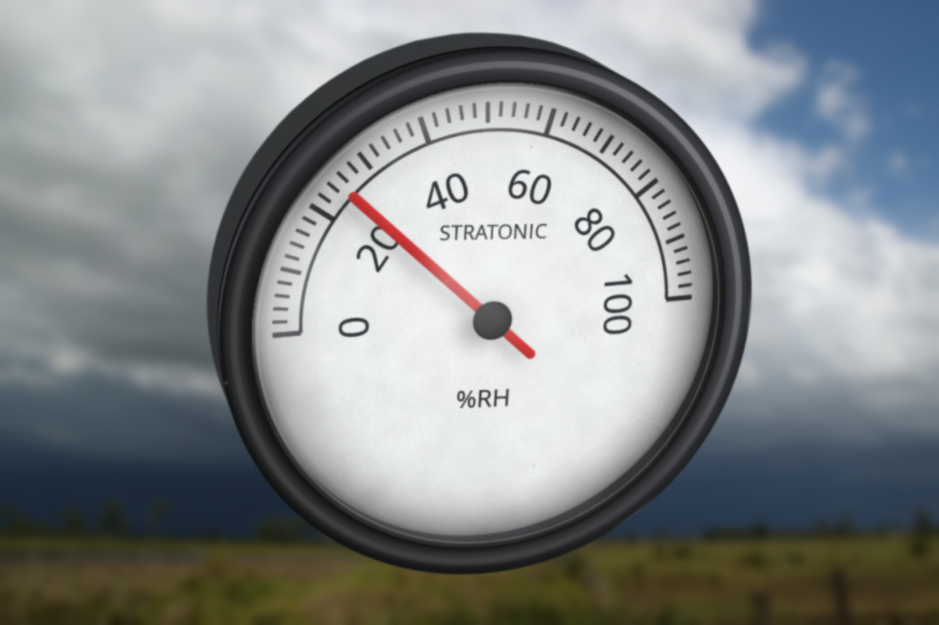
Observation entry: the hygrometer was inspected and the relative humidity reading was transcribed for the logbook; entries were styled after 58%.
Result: 25%
